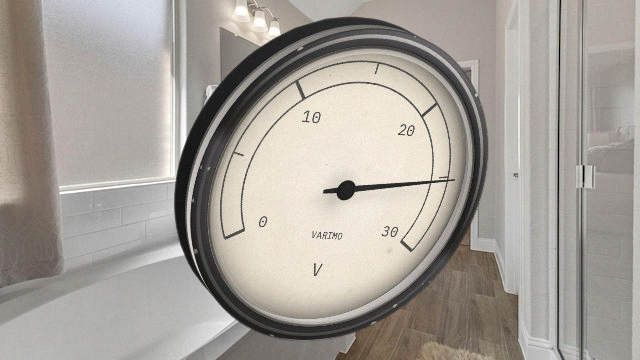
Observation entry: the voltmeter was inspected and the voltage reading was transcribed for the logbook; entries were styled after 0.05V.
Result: 25V
